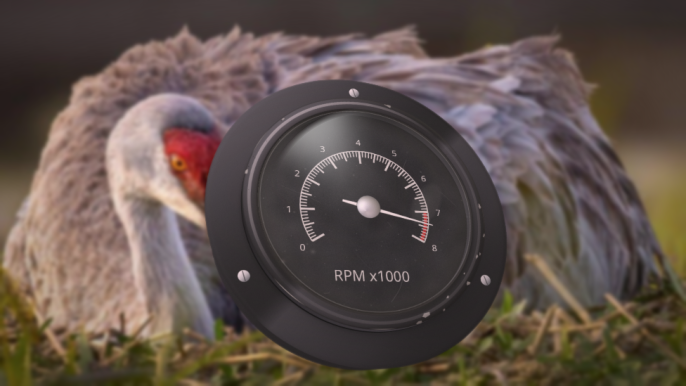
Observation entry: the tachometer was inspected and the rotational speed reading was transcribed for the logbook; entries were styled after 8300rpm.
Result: 7500rpm
